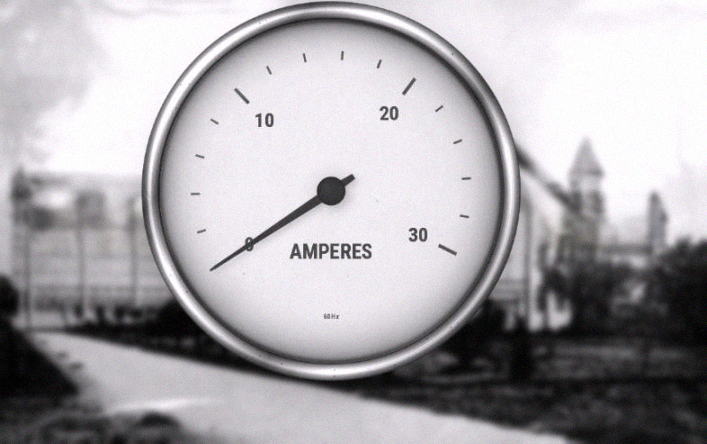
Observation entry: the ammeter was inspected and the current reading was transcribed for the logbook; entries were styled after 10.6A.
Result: 0A
